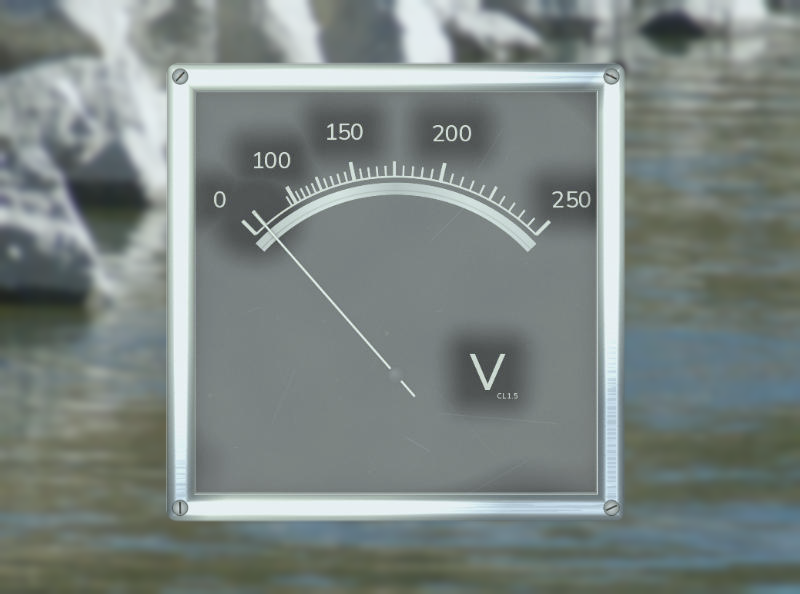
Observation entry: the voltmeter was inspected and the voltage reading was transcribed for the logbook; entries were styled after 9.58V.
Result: 50V
